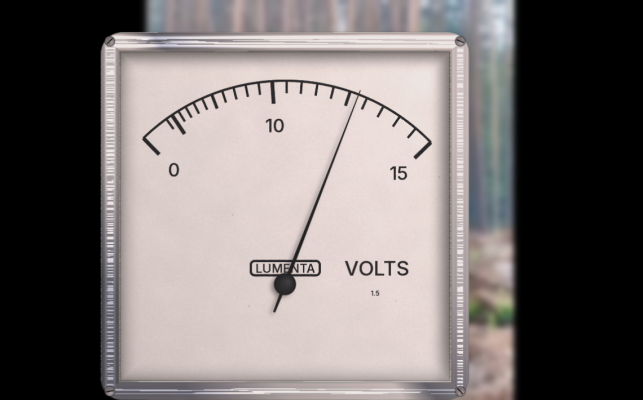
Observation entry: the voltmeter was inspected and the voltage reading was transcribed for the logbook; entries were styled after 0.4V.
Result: 12.75V
